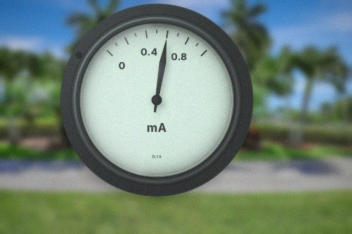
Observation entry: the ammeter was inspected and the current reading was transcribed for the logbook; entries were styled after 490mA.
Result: 0.6mA
